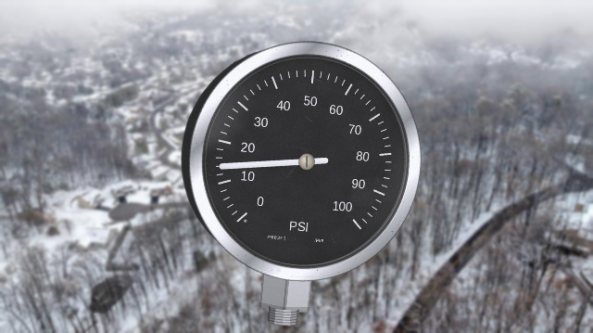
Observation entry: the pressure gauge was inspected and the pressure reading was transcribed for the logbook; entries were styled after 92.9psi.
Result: 14psi
